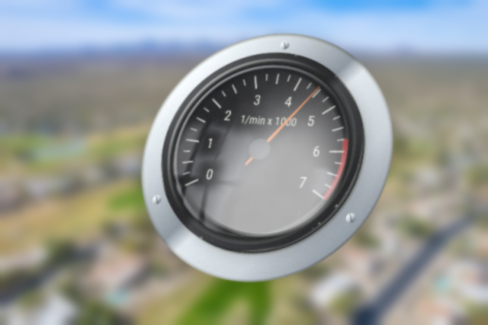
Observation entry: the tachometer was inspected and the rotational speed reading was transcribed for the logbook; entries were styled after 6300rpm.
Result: 4500rpm
